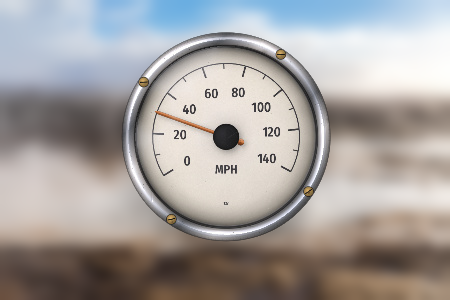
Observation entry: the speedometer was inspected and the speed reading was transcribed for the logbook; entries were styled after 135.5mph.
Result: 30mph
